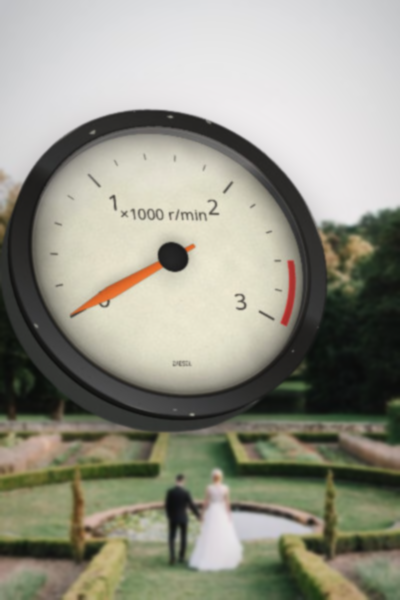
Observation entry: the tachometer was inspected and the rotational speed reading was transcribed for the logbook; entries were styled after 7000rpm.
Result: 0rpm
